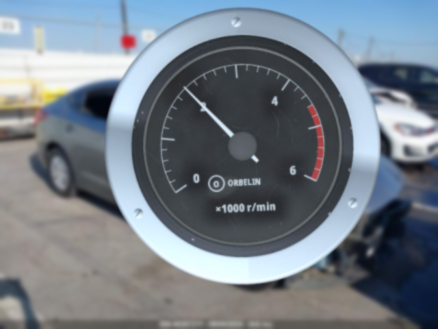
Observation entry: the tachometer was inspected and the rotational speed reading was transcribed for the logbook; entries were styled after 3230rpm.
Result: 2000rpm
